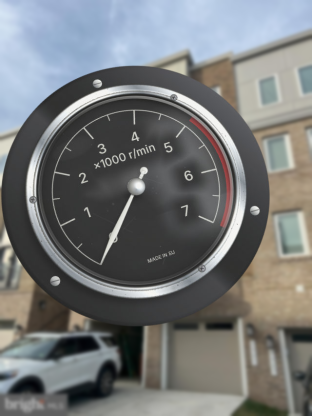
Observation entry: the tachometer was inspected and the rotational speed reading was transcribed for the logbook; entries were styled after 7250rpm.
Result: 0rpm
